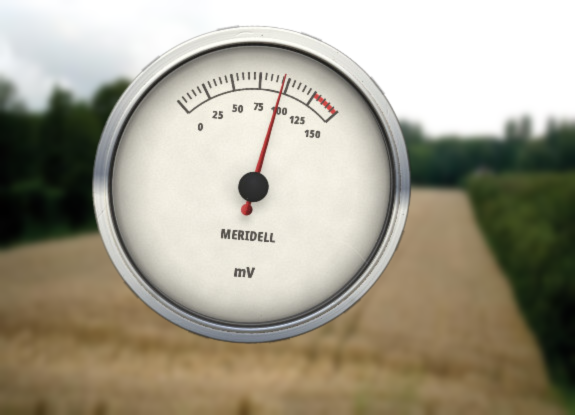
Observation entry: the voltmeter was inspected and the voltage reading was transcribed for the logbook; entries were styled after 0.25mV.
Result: 95mV
